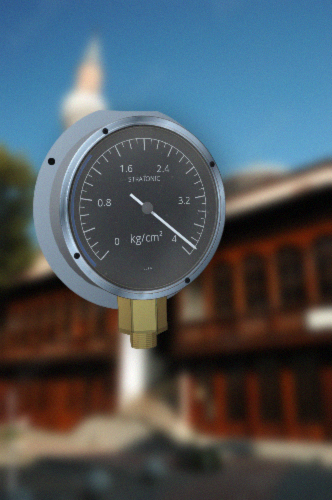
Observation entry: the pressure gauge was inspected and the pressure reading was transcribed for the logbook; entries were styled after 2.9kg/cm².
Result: 3.9kg/cm²
